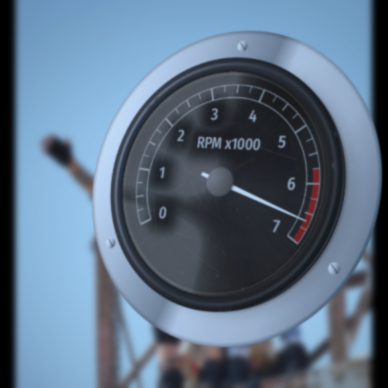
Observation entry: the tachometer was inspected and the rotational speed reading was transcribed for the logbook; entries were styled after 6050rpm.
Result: 6625rpm
